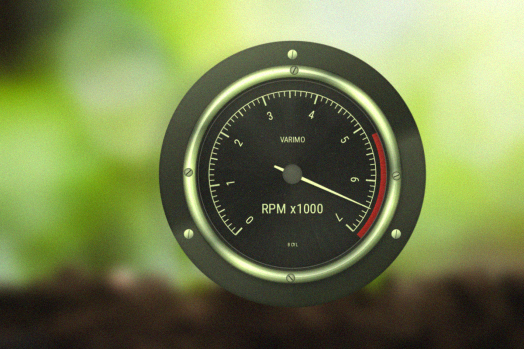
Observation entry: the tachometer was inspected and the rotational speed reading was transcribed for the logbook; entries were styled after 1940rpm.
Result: 6500rpm
